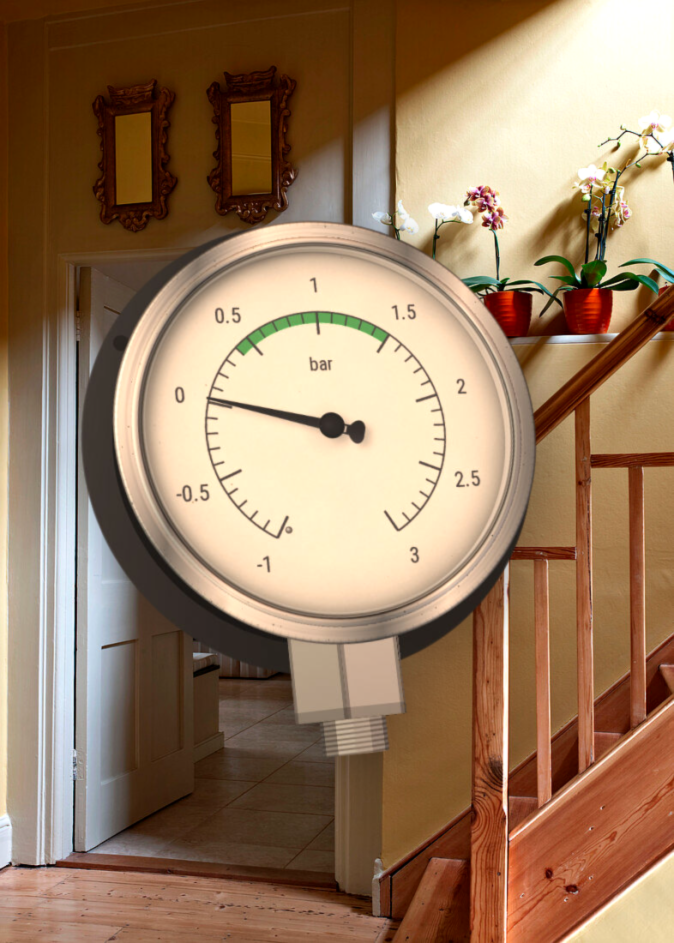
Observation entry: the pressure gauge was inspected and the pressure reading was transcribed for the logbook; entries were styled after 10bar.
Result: 0bar
